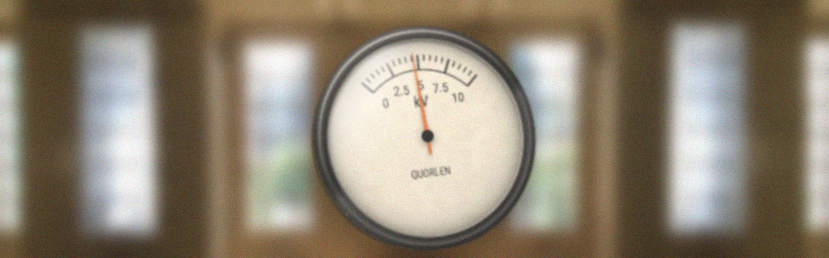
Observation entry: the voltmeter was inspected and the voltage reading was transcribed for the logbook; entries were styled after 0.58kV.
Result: 4.5kV
